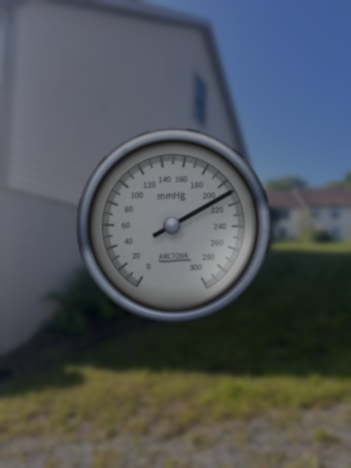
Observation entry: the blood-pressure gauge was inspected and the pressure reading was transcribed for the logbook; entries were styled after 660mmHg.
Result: 210mmHg
